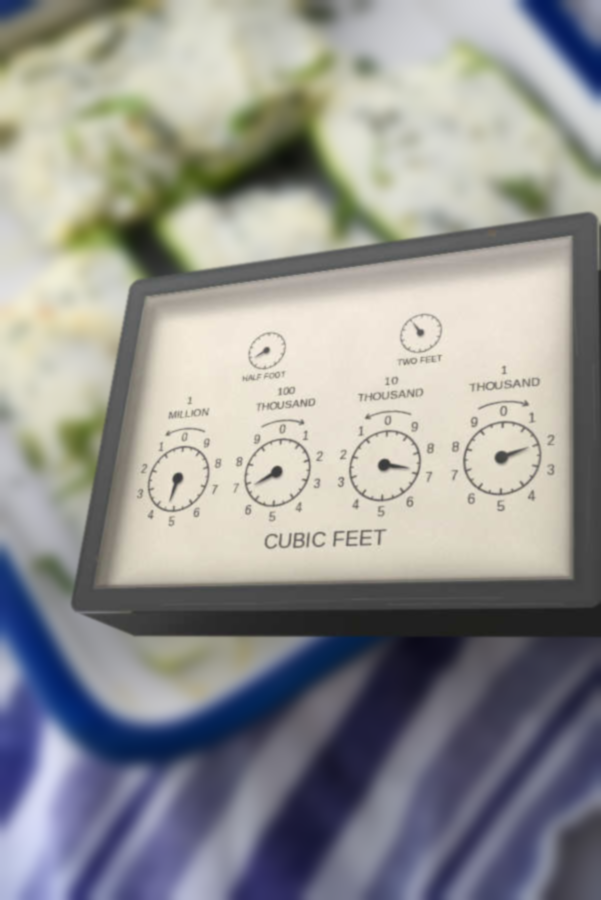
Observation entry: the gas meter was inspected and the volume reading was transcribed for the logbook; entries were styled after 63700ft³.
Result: 467200ft³
